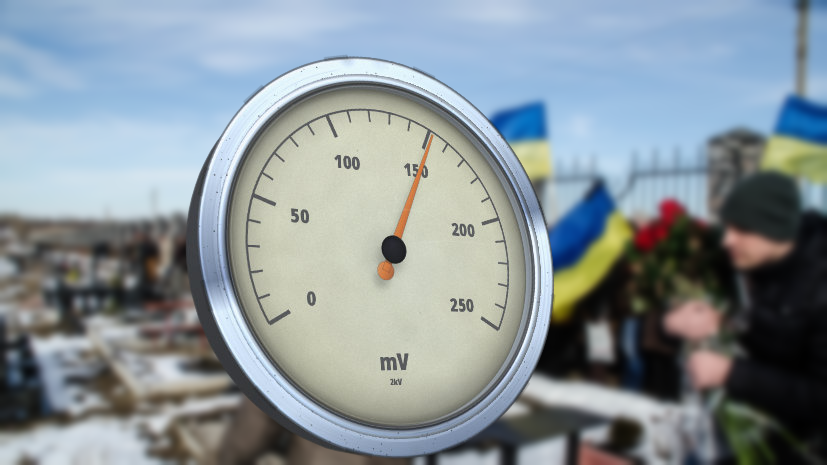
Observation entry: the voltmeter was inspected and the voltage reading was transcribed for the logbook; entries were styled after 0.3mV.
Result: 150mV
